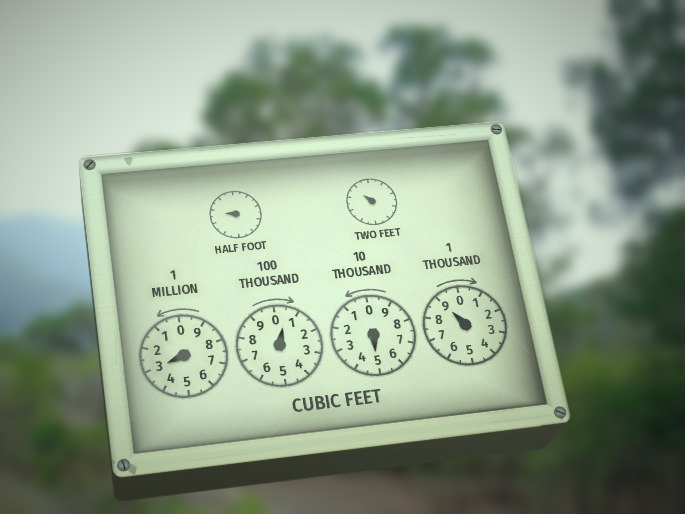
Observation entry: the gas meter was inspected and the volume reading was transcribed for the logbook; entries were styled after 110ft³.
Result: 304900ft³
